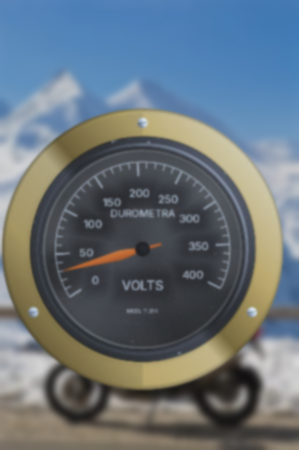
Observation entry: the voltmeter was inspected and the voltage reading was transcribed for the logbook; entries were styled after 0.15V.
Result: 30V
